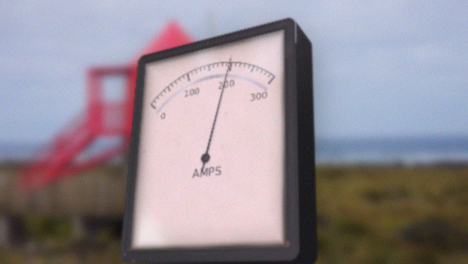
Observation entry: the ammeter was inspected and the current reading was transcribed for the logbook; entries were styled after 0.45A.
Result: 200A
